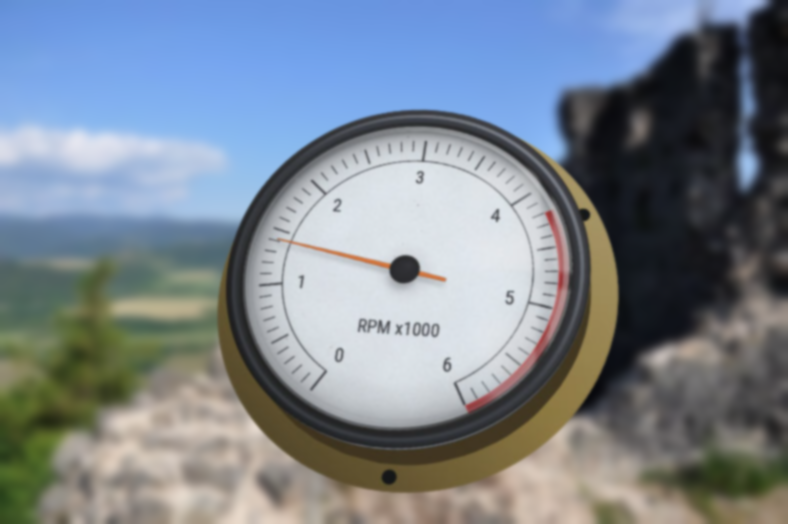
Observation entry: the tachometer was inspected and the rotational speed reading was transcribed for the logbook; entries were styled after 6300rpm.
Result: 1400rpm
